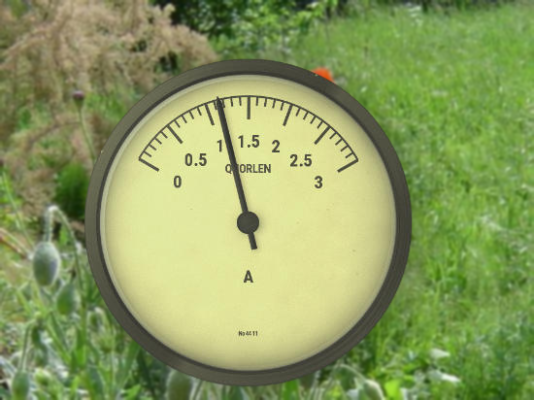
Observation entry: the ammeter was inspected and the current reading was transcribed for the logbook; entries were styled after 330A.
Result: 1.15A
